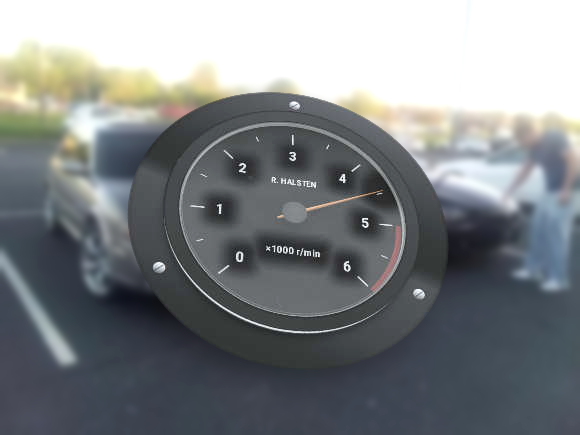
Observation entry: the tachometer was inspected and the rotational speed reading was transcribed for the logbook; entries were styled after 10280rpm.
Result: 4500rpm
